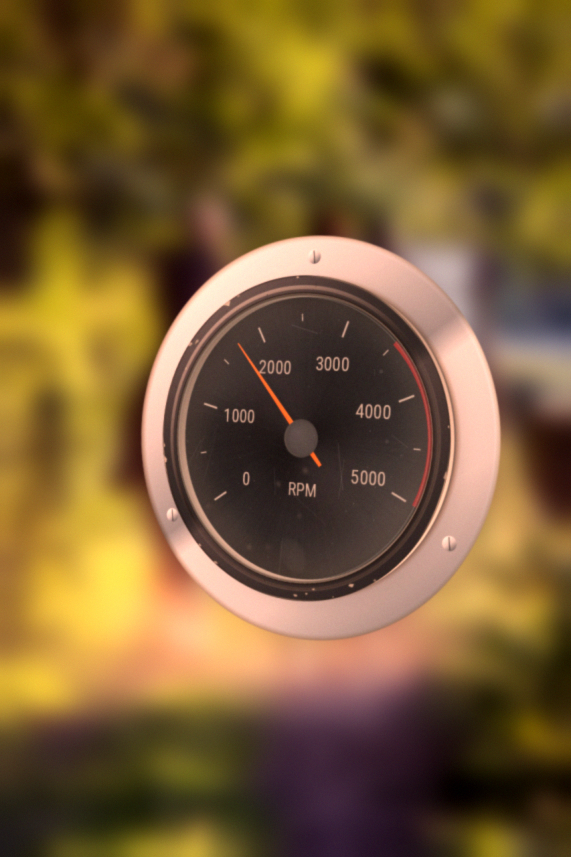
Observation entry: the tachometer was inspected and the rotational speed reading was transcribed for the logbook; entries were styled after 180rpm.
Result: 1750rpm
